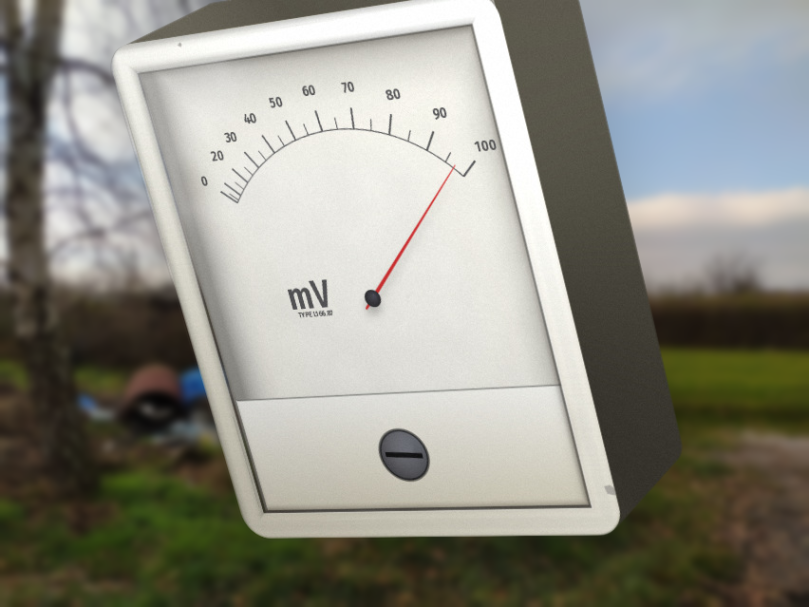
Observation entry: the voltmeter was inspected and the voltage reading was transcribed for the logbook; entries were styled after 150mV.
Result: 97.5mV
